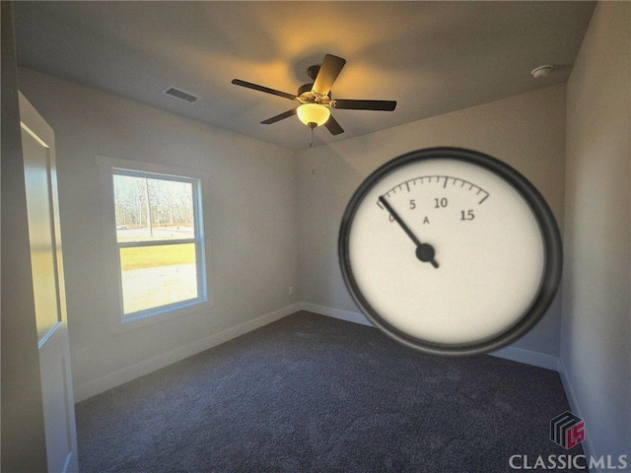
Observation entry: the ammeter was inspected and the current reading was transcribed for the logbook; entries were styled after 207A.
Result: 1A
